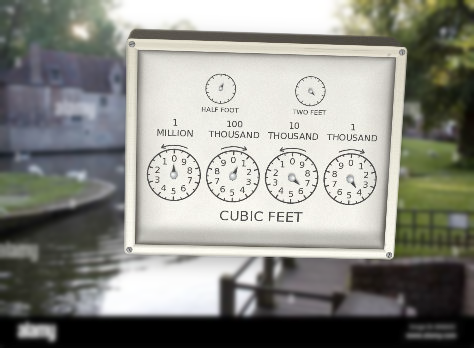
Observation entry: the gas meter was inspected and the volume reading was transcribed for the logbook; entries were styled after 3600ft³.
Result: 6400ft³
